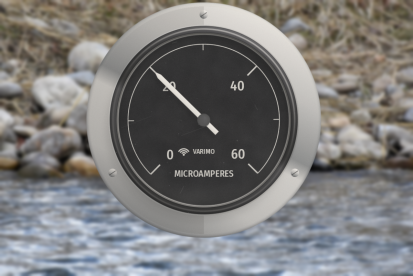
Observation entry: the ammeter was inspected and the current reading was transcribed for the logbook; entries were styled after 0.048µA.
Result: 20µA
